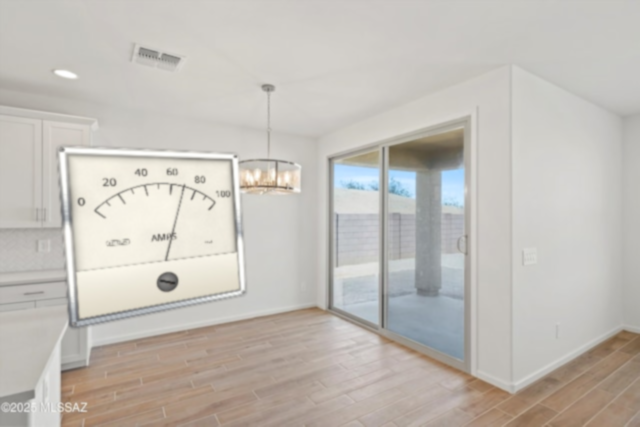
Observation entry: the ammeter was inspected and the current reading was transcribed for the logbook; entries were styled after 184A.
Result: 70A
